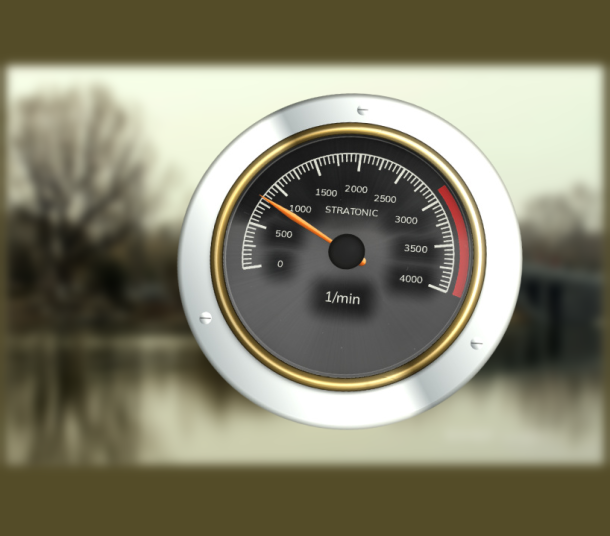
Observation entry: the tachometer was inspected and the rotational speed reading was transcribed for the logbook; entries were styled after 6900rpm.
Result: 800rpm
